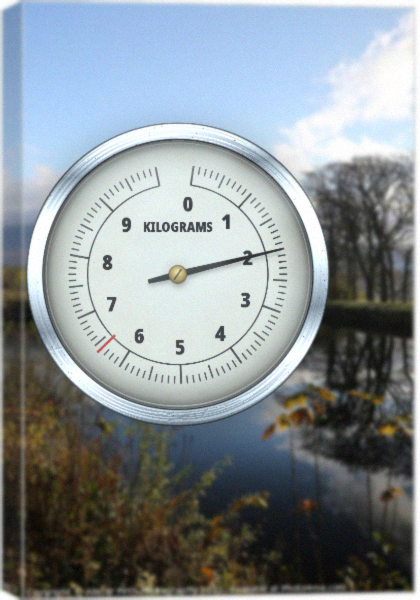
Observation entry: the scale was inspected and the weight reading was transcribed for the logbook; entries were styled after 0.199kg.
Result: 2kg
